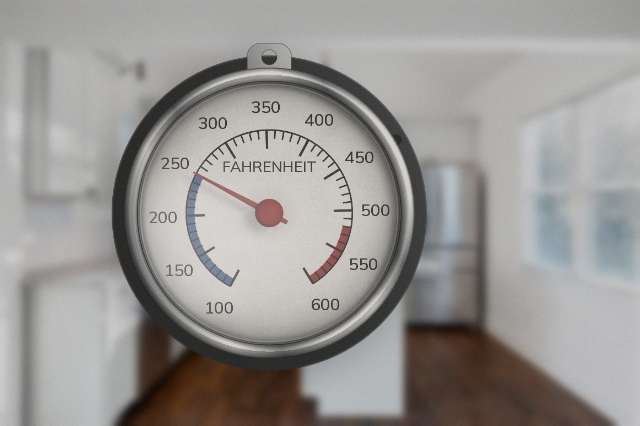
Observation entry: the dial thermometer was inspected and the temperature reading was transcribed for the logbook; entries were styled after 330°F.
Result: 250°F
